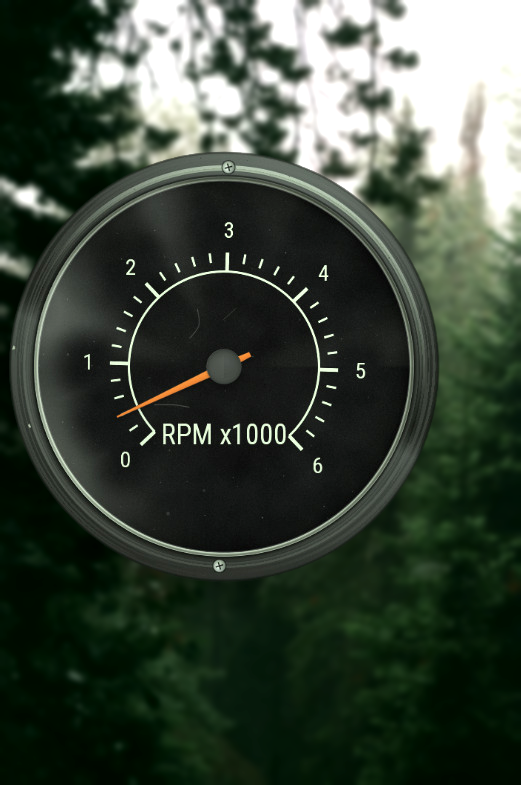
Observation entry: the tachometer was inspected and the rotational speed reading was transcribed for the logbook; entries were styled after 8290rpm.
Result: 400rpm
